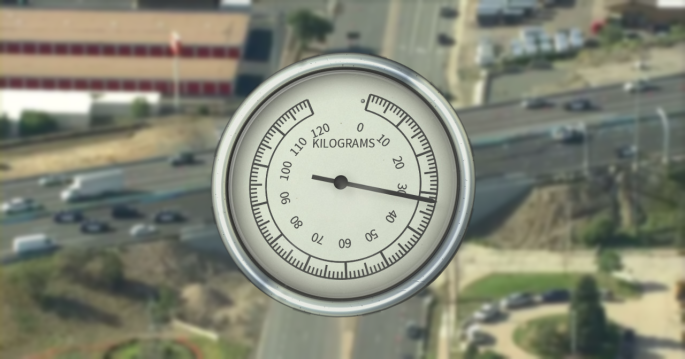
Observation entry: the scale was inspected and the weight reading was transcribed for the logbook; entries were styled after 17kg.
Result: 32kg
